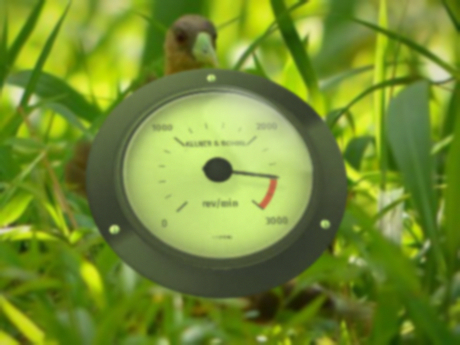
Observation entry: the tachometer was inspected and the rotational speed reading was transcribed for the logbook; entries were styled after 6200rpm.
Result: 2600rpm
